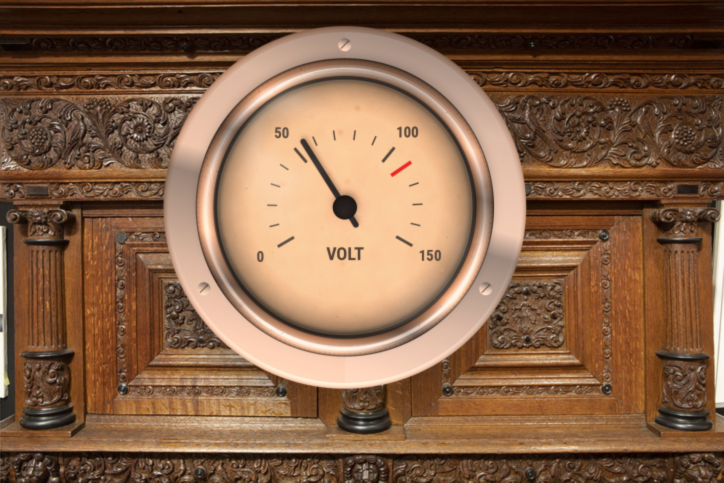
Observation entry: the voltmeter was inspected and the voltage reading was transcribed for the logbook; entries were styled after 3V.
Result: 55V
